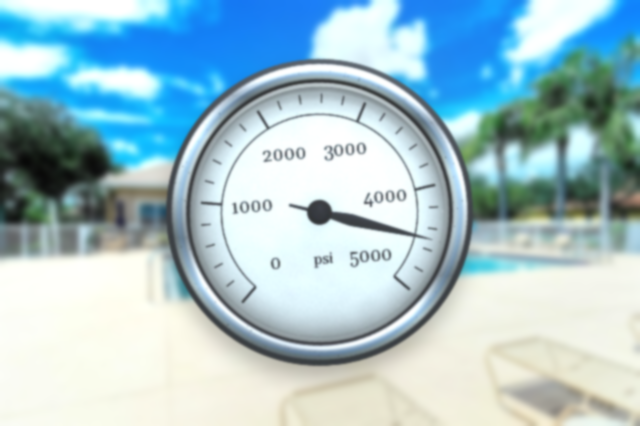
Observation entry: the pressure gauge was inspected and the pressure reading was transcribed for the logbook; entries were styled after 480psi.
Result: 4500psi
